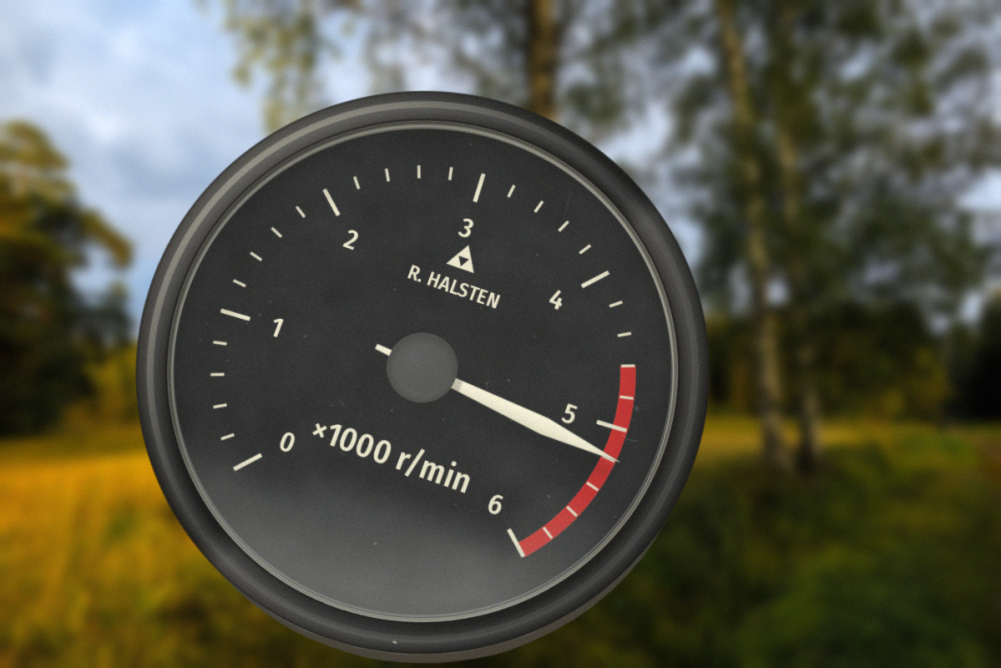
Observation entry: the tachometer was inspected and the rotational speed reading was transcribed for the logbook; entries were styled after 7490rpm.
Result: 5200rpm
